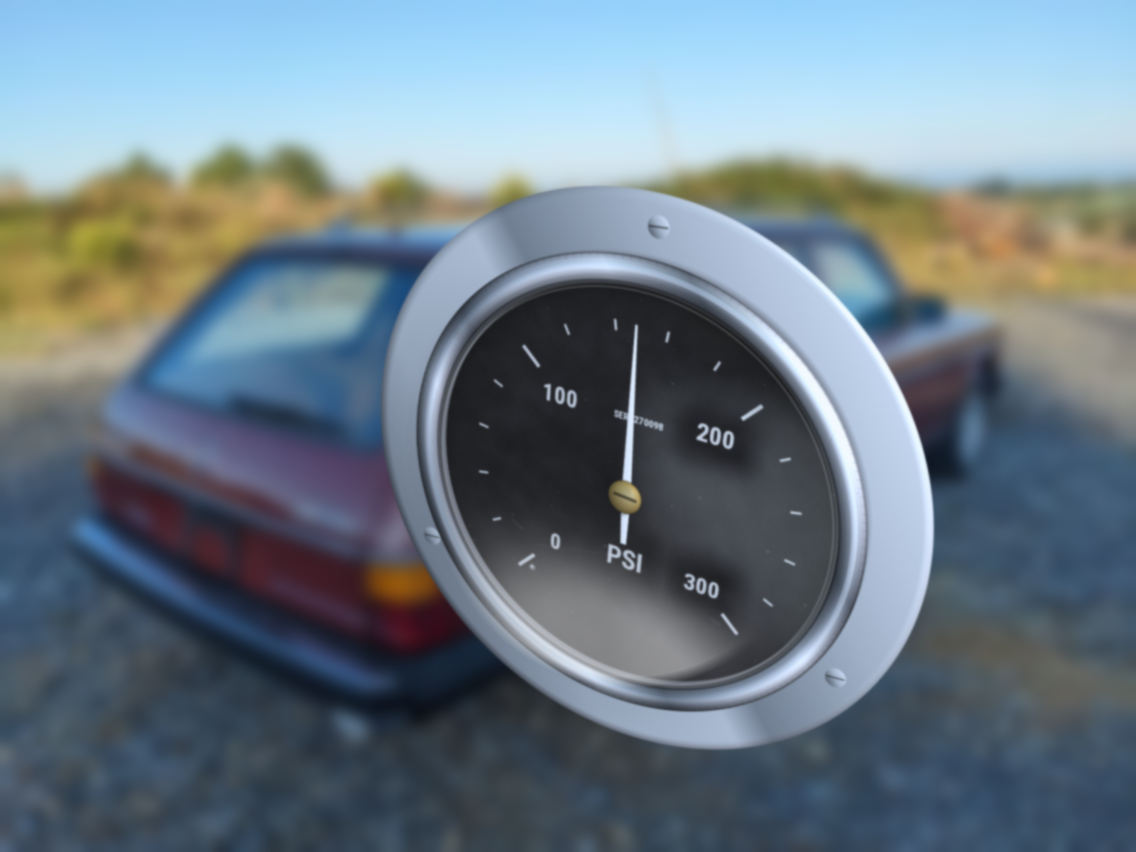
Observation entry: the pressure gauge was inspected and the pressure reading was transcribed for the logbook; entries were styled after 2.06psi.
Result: 150psi
